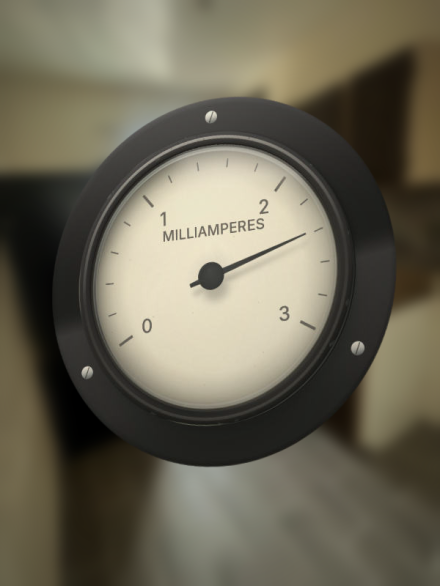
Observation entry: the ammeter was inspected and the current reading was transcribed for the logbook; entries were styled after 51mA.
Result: 2.4mA
